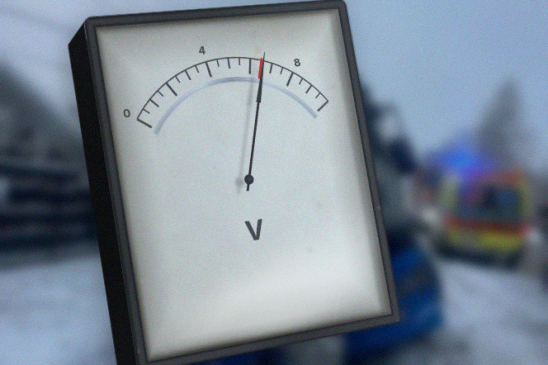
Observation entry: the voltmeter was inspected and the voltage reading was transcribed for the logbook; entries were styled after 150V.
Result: 6.5V
